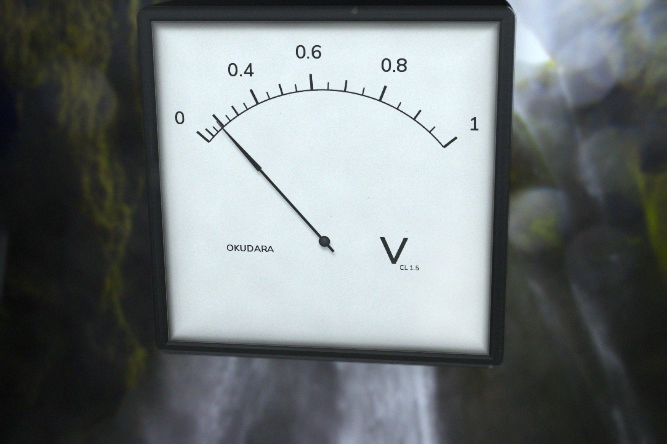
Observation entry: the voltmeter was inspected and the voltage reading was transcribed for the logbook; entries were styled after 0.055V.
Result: 0.2V
